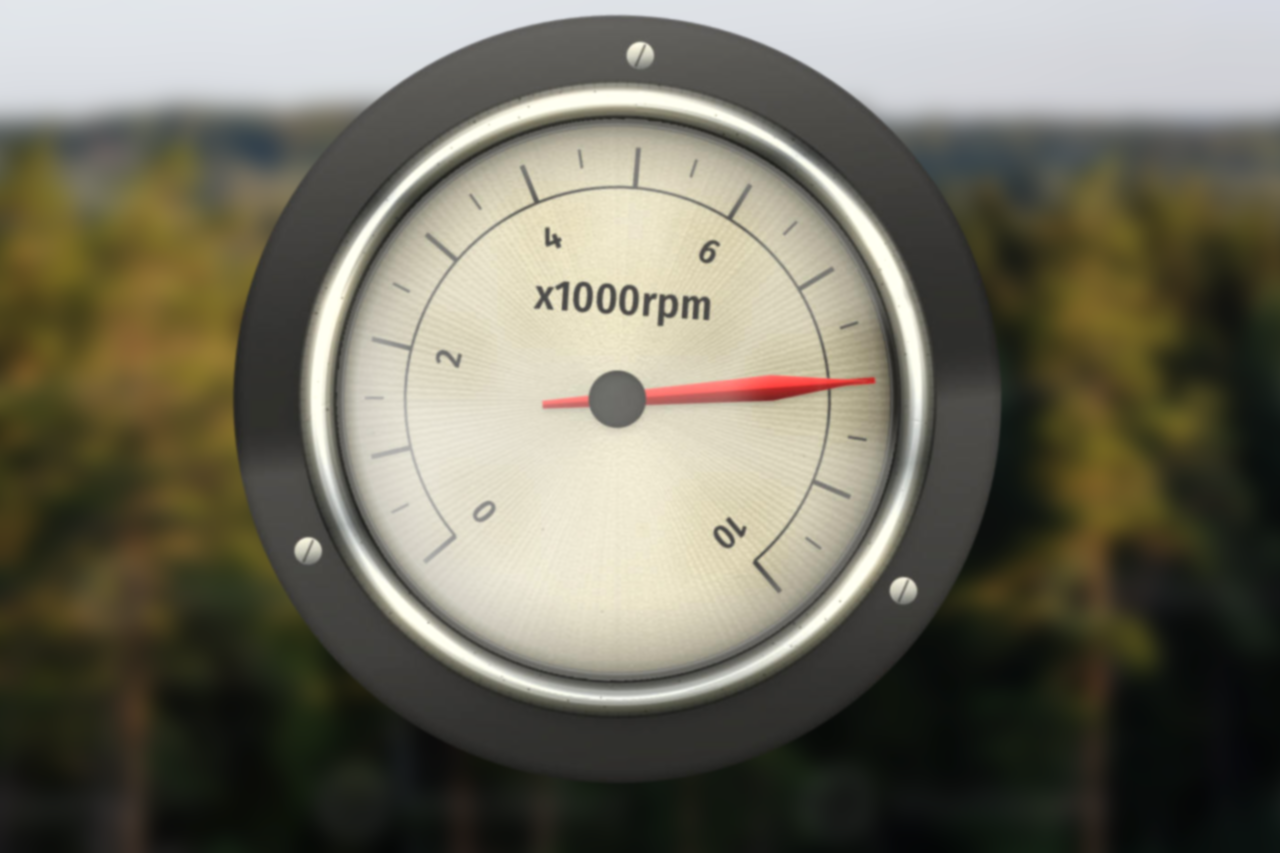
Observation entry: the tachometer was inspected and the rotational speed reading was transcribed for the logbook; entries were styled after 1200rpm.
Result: 8000rpm
